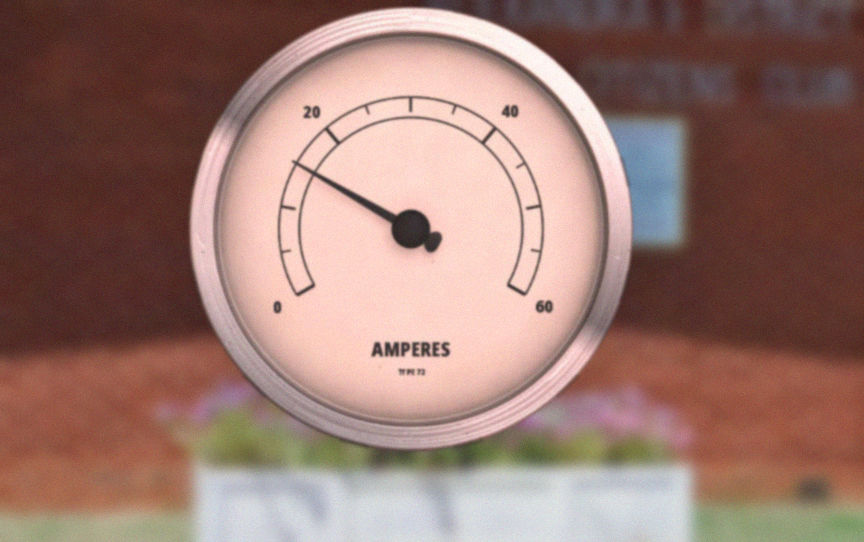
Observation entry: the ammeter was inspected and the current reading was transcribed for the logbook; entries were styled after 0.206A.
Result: 15A
